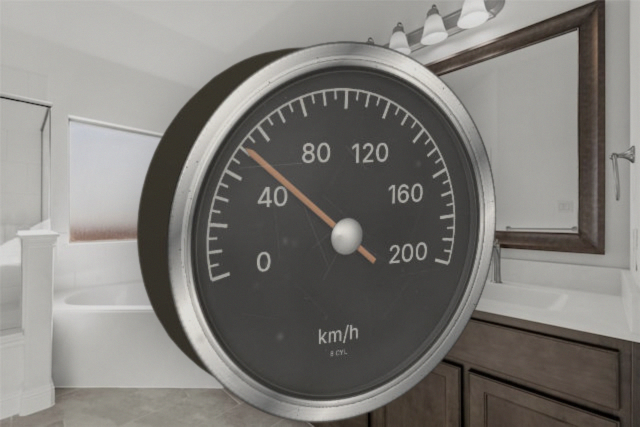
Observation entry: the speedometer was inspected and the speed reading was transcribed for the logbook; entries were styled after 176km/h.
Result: 50km/h
